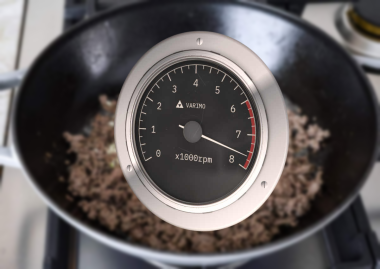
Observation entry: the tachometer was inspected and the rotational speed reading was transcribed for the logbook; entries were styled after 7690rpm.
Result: 7625rpm
